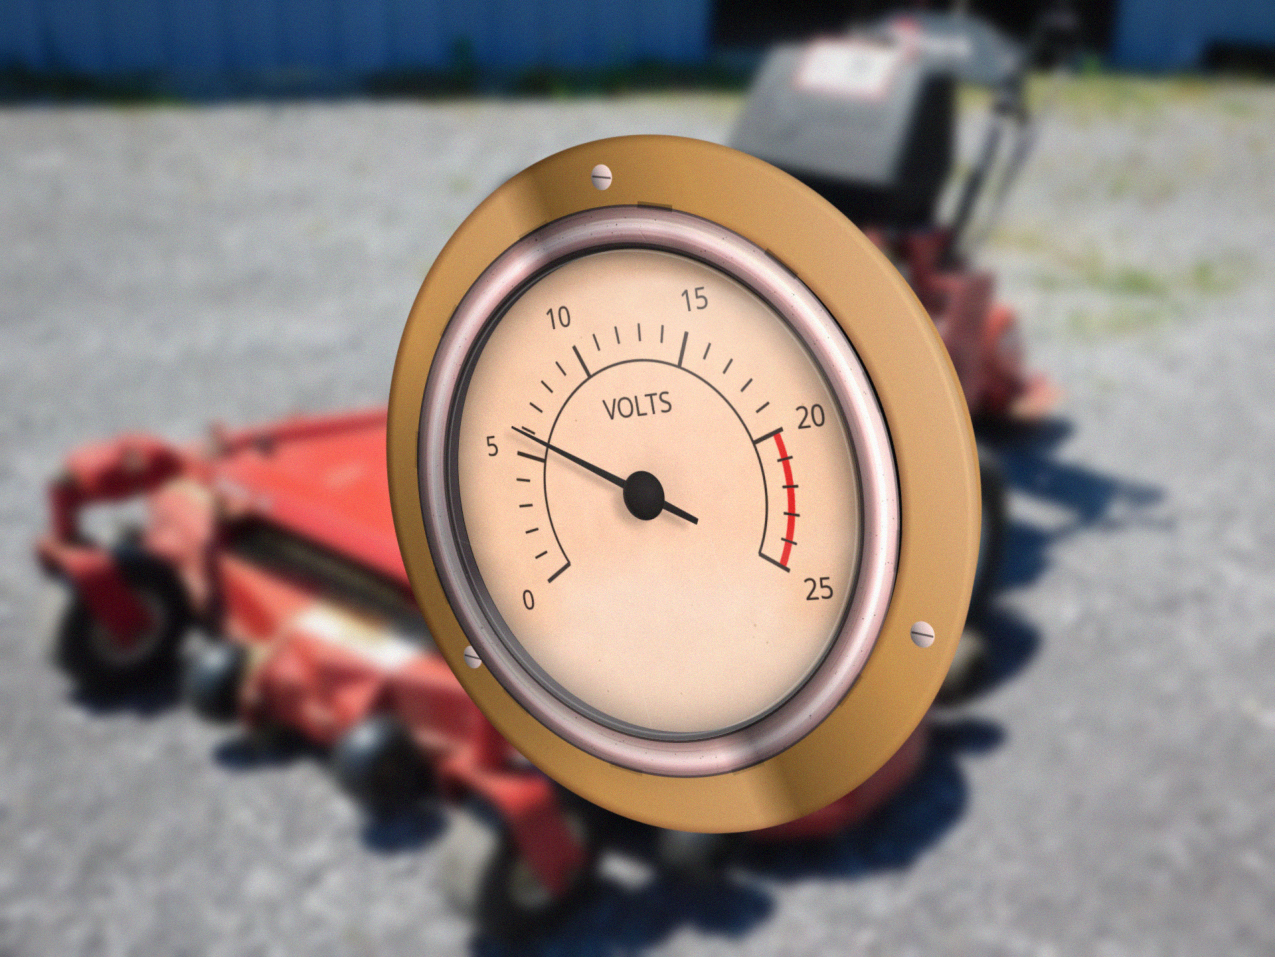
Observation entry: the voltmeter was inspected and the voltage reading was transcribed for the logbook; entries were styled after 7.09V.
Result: 6V
